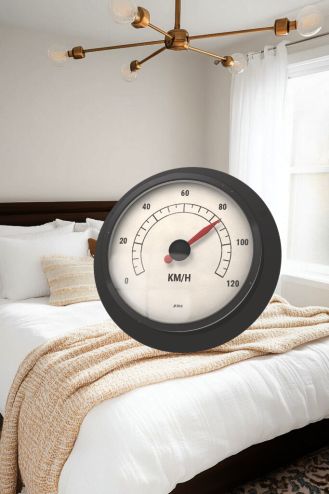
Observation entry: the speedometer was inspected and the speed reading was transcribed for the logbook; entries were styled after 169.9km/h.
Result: 85km/h
